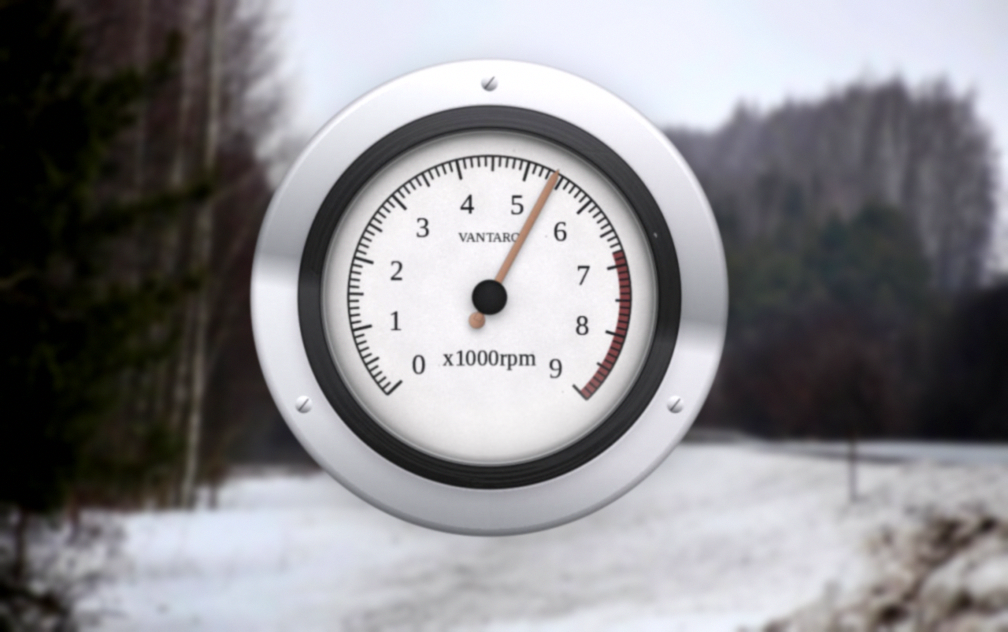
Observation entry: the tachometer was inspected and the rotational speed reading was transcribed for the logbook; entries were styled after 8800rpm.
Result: 5400rpm
